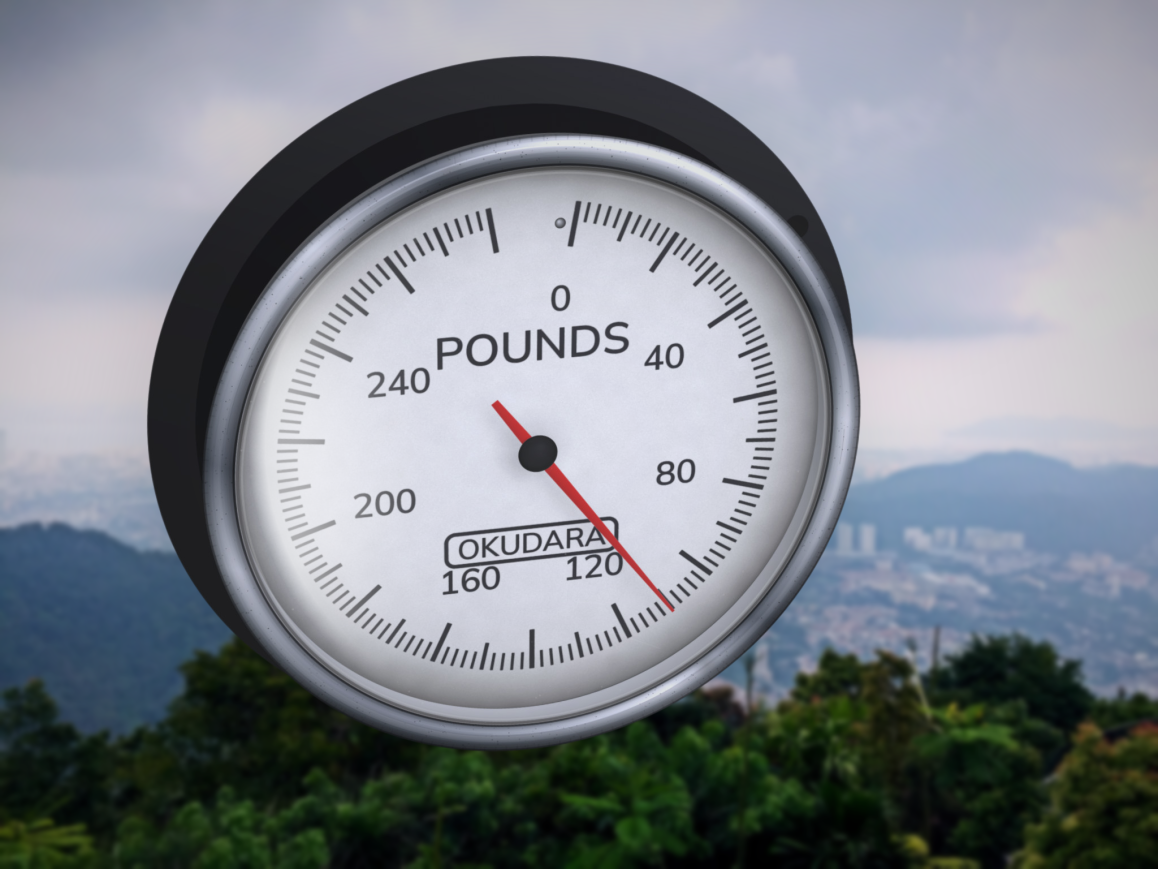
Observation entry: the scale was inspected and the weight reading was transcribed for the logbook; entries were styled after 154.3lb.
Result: 110lb
